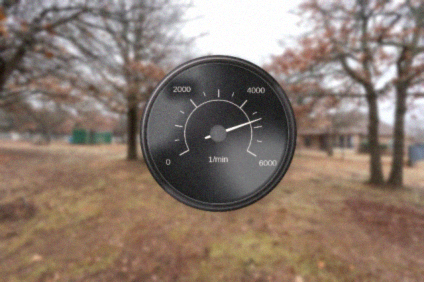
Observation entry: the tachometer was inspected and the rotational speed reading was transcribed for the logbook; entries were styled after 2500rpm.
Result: 4750rpm
